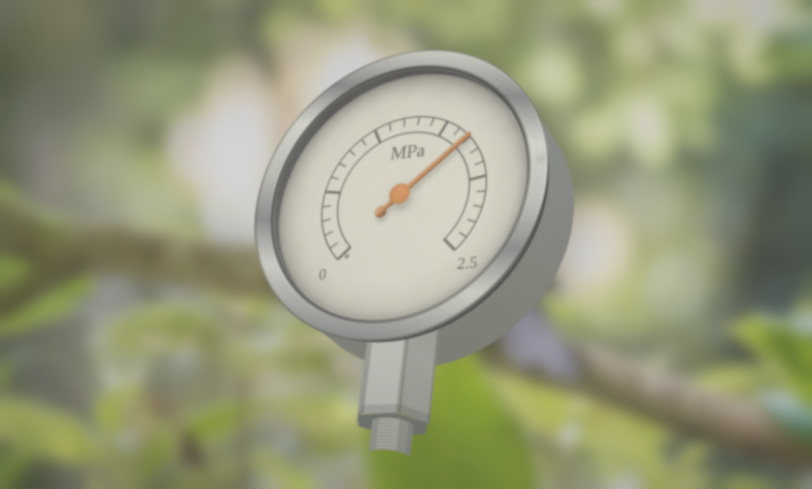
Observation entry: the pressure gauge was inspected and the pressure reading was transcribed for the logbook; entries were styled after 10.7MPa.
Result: 1.7MPa
